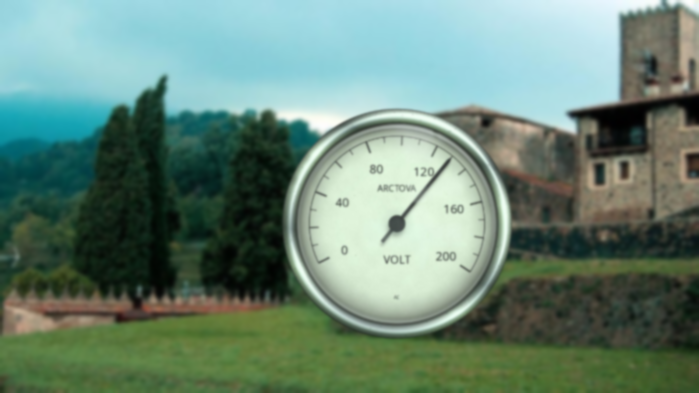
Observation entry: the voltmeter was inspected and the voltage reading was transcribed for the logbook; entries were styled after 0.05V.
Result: 130V
